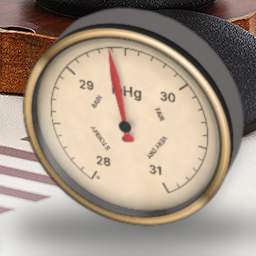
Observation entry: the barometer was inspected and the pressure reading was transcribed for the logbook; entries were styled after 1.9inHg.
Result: 29.4inHg
